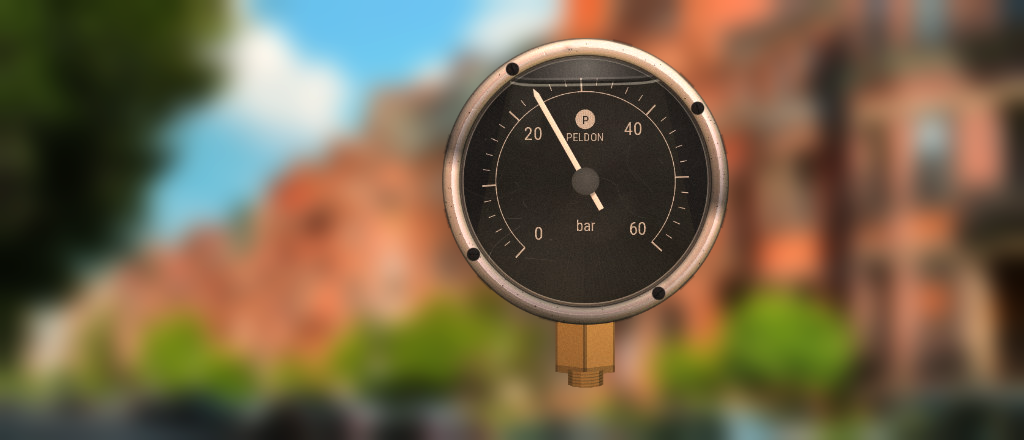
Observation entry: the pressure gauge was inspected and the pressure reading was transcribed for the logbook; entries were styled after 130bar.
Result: 24bar
